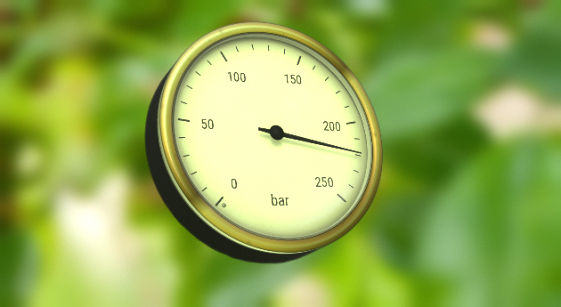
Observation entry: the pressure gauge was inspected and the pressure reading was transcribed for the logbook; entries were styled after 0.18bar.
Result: 220bar
